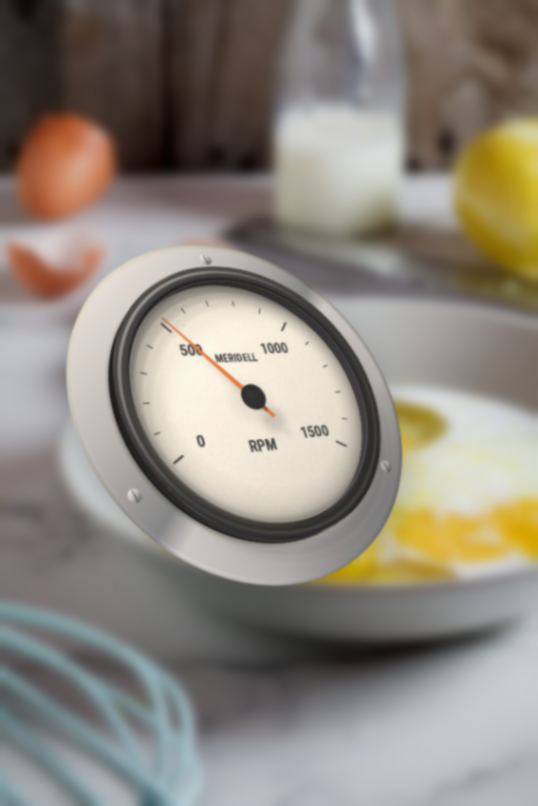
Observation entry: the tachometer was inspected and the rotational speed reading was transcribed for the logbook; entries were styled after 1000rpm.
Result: 500rpm
